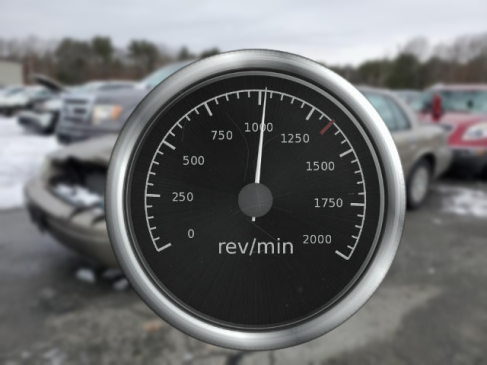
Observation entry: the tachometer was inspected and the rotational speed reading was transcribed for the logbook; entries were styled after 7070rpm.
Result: 1025rpm
